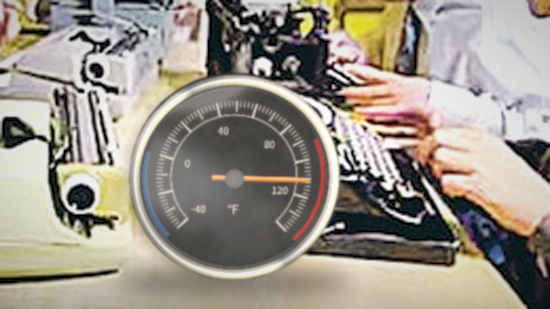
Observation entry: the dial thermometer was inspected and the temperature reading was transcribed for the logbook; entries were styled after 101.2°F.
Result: 110°F
